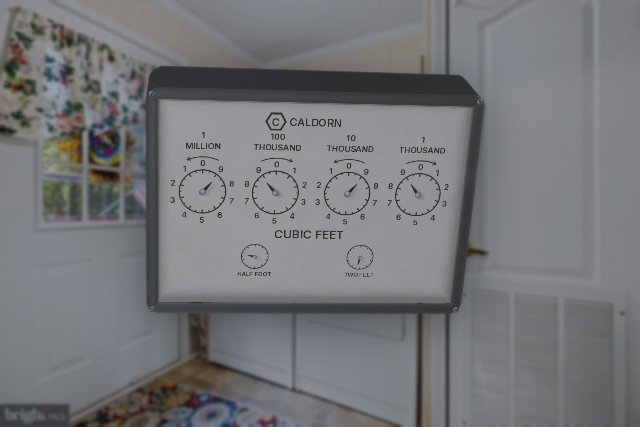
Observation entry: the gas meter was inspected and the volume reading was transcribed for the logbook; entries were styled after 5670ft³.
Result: 888900ft³
